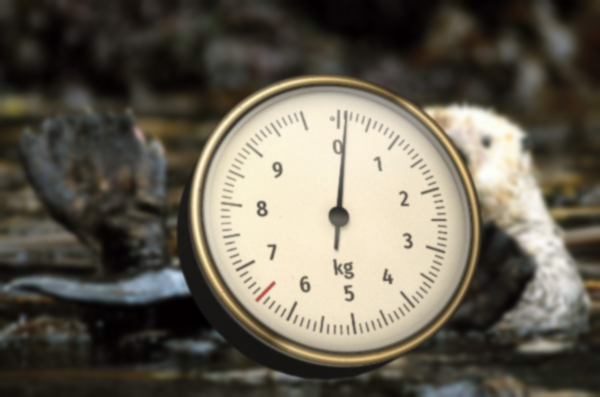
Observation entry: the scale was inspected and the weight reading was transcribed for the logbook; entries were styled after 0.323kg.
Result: 0.1kg
